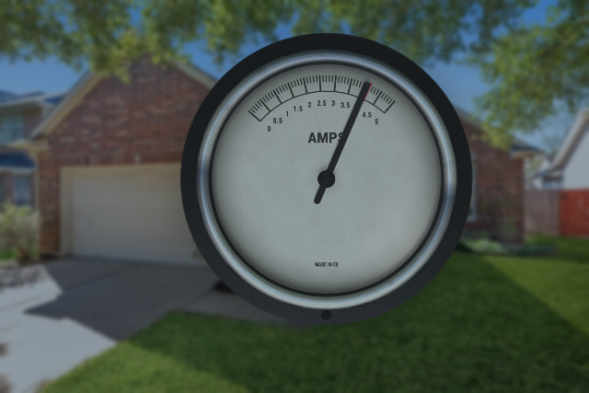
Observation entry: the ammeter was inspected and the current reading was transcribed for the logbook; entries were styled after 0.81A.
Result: 4A
